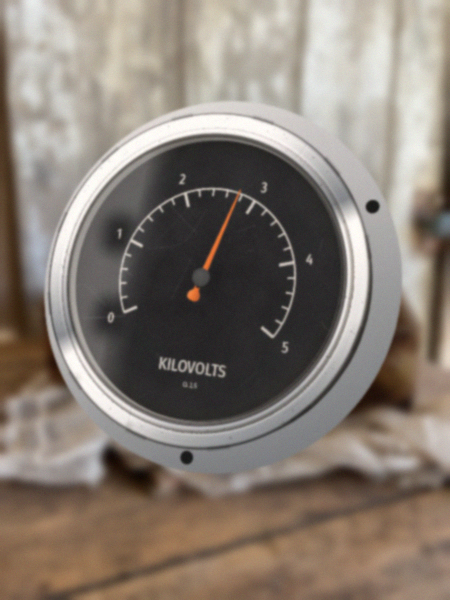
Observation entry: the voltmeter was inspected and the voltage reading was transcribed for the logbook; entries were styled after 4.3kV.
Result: 2.8kV
